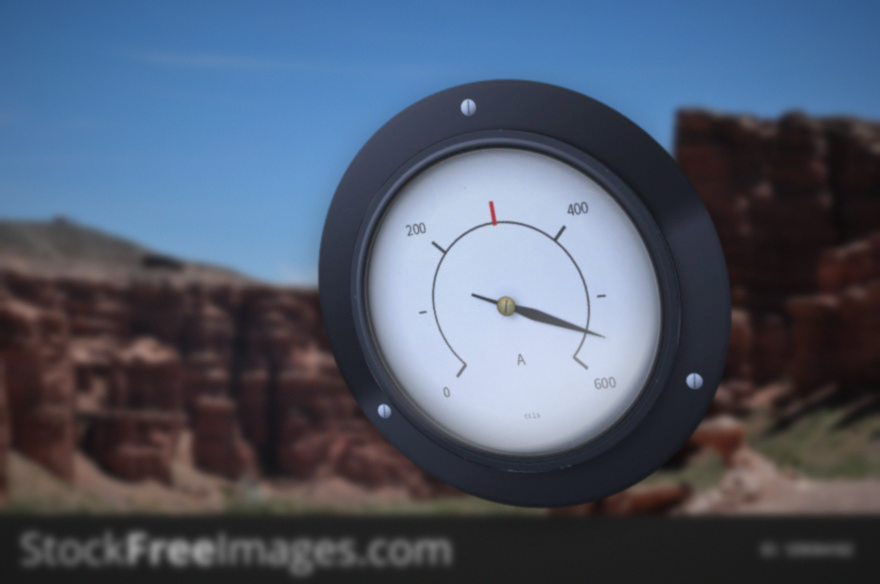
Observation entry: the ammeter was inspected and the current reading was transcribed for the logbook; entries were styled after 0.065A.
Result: 550A
